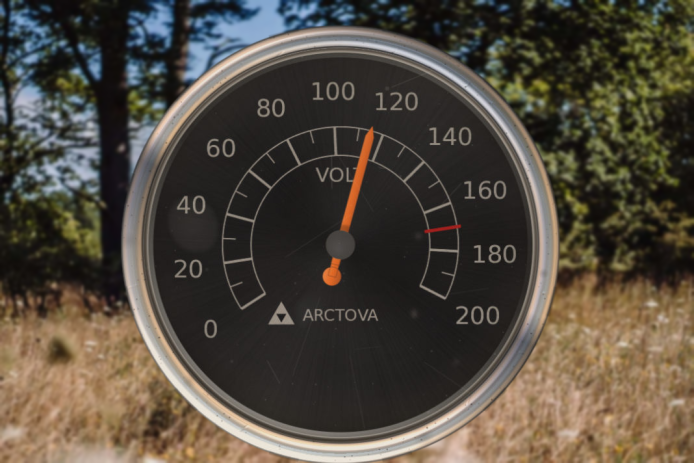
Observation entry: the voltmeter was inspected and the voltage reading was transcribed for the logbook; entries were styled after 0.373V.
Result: 115V
